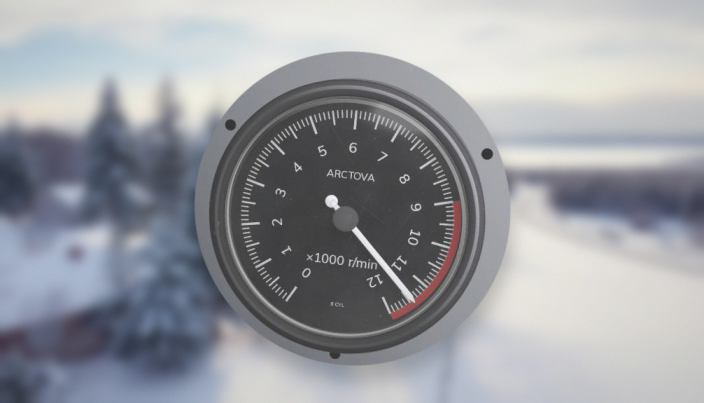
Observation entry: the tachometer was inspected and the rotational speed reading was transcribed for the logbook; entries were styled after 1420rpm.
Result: 11400rpm
